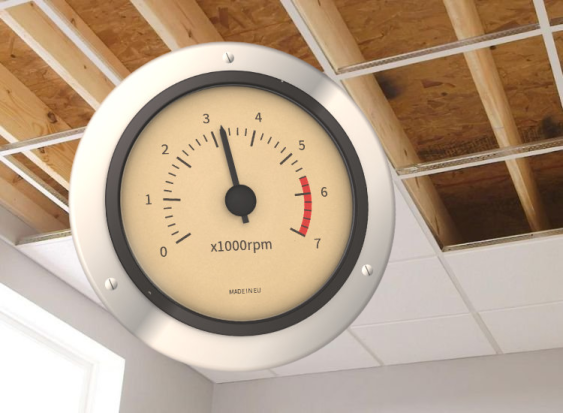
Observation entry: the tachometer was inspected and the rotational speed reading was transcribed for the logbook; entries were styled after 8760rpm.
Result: 3200rpm
